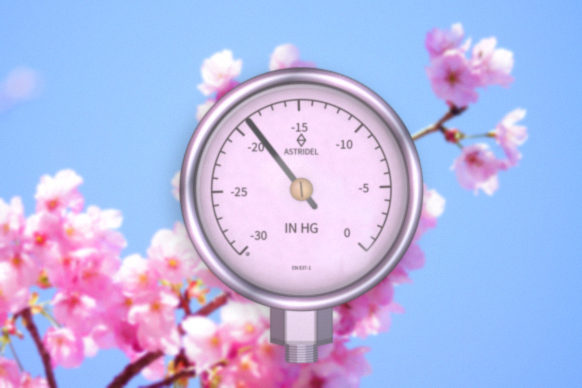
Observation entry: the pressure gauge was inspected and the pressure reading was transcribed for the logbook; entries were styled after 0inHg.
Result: -19inHg
